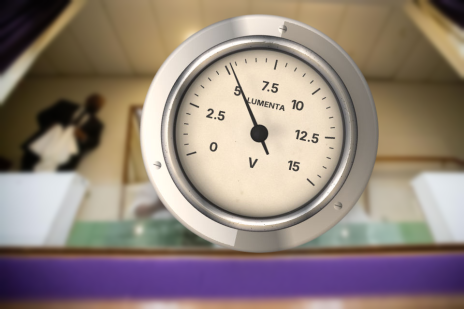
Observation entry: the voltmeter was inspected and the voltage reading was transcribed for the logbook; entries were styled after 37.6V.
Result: 5.25V
